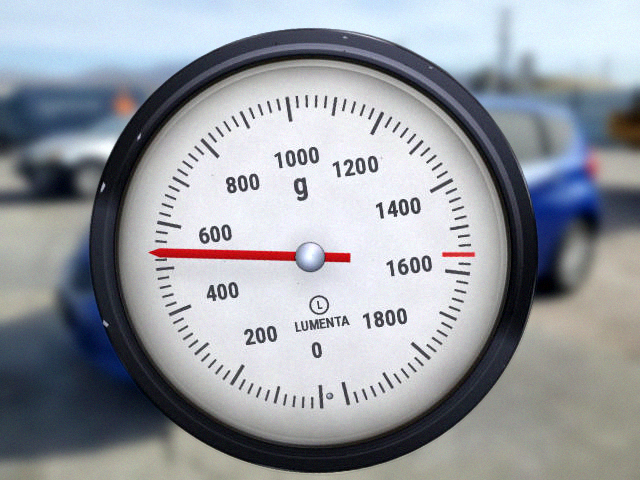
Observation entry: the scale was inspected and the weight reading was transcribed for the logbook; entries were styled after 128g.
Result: 540g
